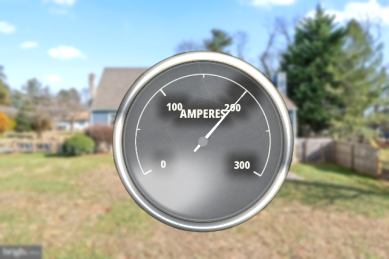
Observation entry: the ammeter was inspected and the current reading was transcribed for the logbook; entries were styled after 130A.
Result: 200A
